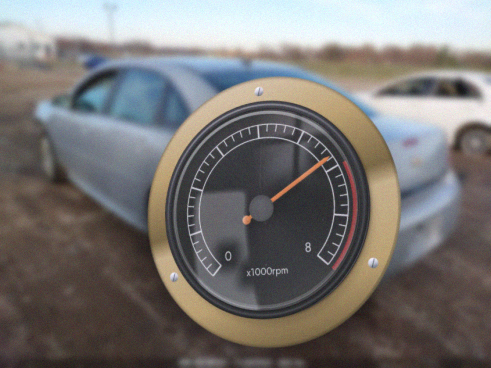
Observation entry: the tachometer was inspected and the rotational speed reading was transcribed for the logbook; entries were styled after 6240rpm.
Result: 5800rpm
